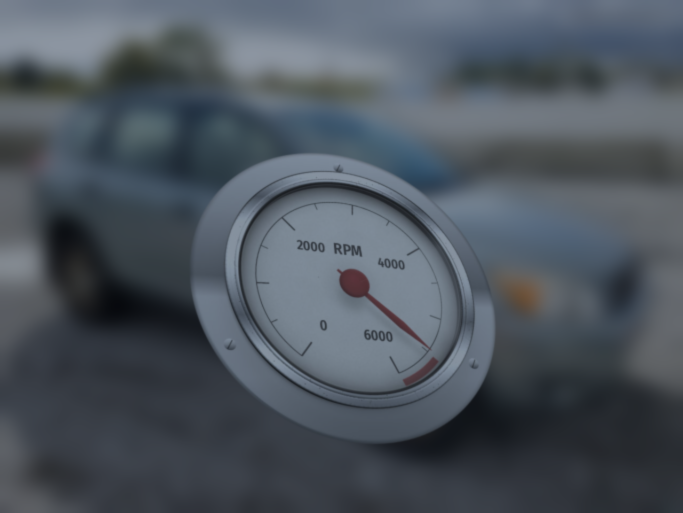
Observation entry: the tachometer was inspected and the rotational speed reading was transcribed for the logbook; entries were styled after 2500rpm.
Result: 5500rpm
